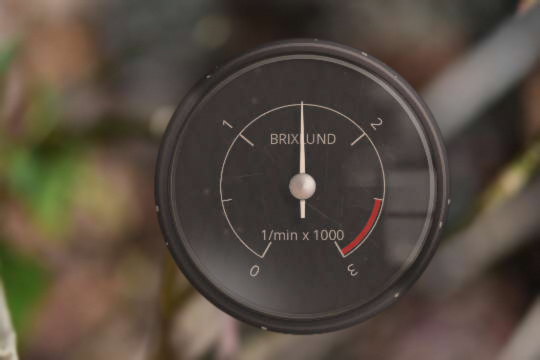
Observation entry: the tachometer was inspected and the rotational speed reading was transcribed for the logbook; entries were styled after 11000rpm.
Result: 1500rpm
